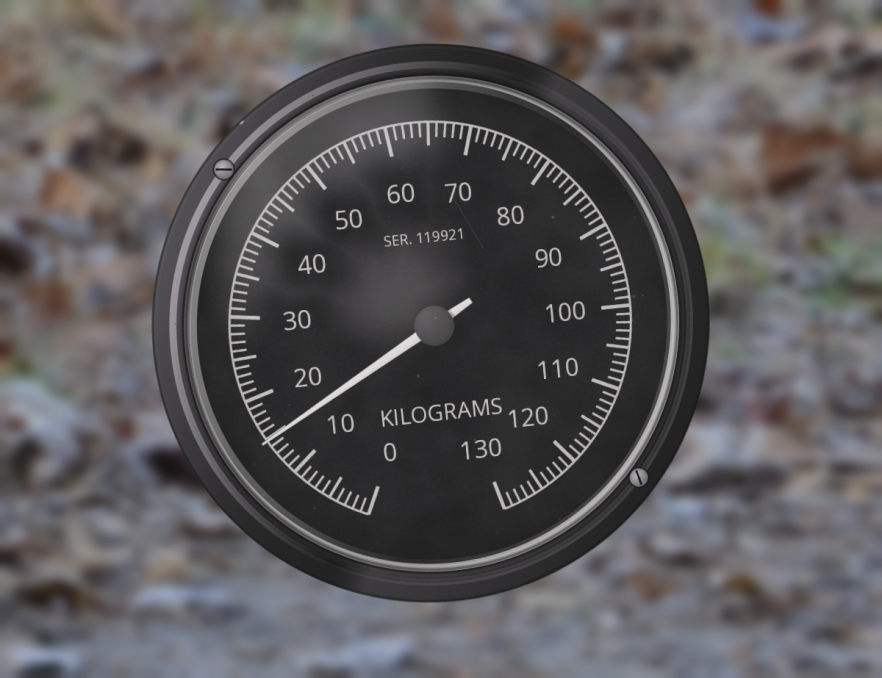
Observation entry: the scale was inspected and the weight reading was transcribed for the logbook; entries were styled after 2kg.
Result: 15kg
